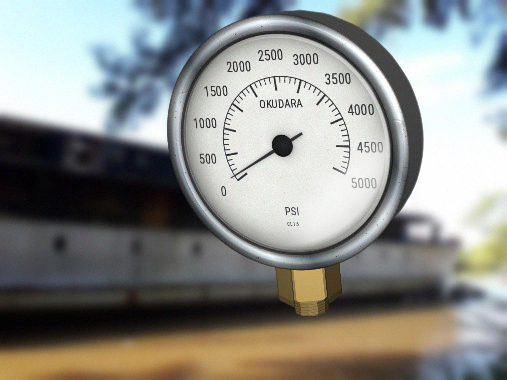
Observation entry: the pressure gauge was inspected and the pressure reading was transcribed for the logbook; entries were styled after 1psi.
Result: 100psi
